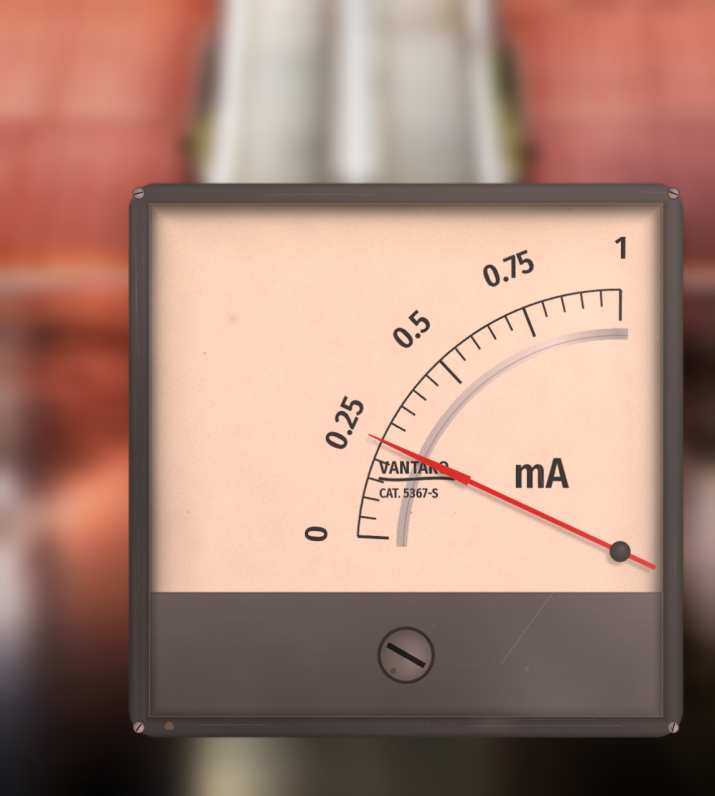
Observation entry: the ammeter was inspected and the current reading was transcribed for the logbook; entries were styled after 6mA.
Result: 0.25mA
